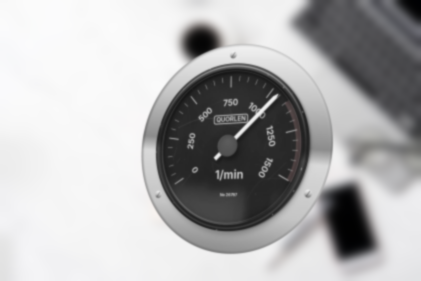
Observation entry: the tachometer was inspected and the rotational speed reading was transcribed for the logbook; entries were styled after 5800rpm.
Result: 1050rpm
